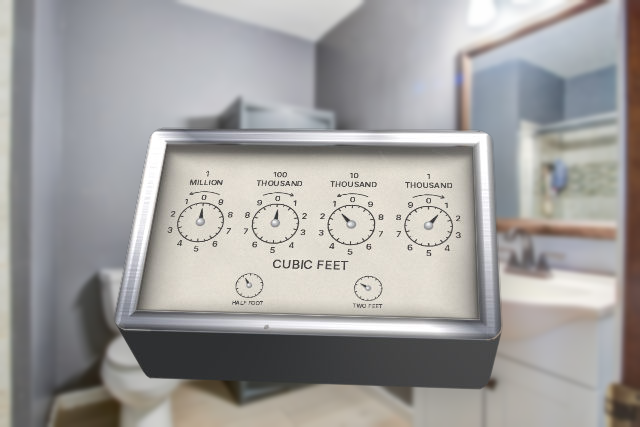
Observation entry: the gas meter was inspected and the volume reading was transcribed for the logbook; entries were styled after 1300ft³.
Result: 1100ft³
